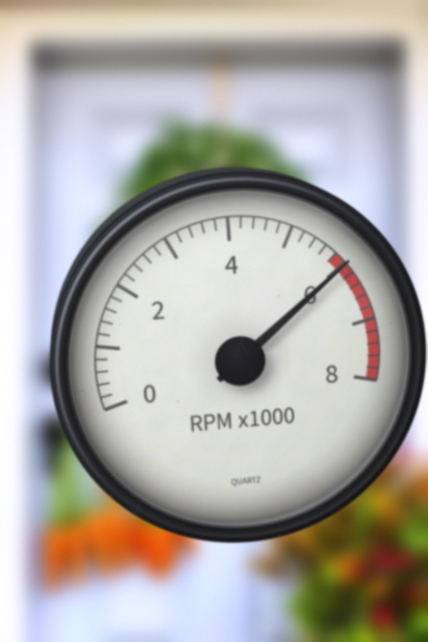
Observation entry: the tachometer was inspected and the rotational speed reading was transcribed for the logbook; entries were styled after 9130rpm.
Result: 6000rpm
